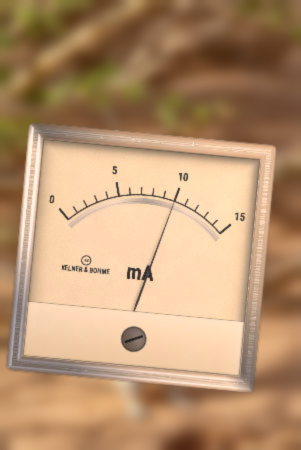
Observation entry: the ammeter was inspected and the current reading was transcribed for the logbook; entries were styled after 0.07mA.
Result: 10mA
